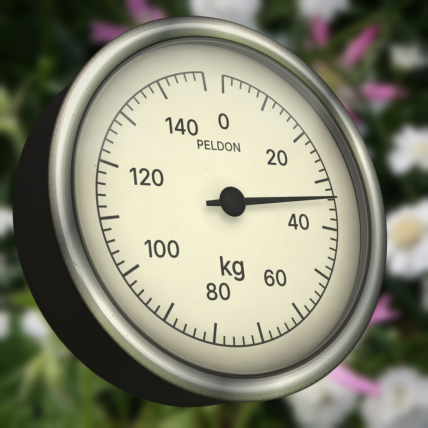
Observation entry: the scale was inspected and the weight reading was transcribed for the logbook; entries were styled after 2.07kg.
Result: 34kg
